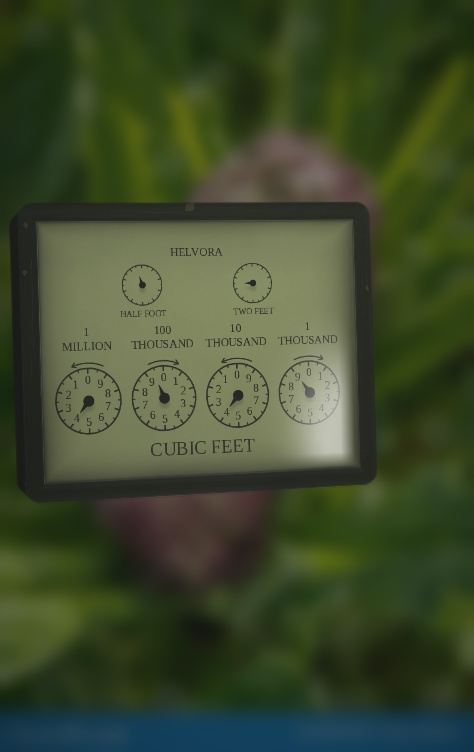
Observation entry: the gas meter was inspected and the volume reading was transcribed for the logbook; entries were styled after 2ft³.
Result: 393900ft³
